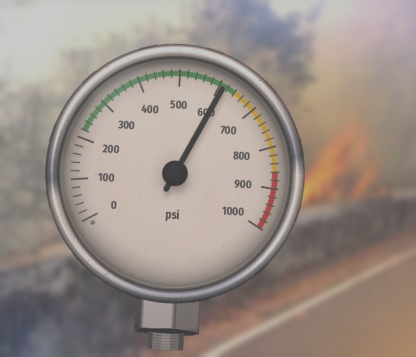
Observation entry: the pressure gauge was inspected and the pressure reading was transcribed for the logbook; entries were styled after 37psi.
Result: 610psi
